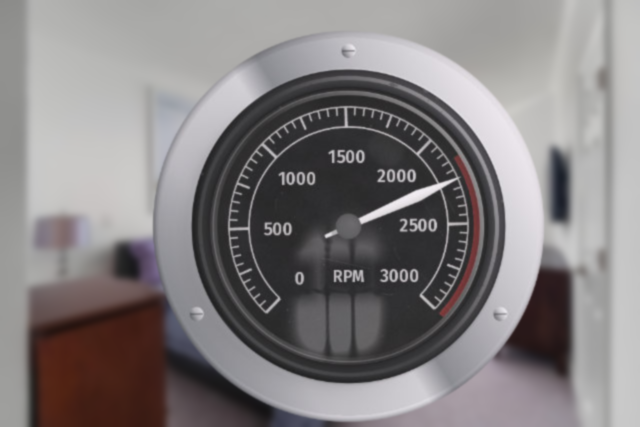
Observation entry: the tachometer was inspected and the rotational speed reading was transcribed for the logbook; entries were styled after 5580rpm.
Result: 2250rpm
